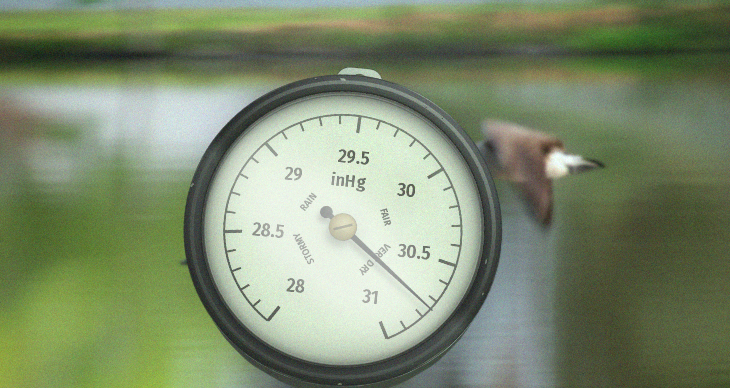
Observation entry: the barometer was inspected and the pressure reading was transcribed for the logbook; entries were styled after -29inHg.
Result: 30.75inHg
